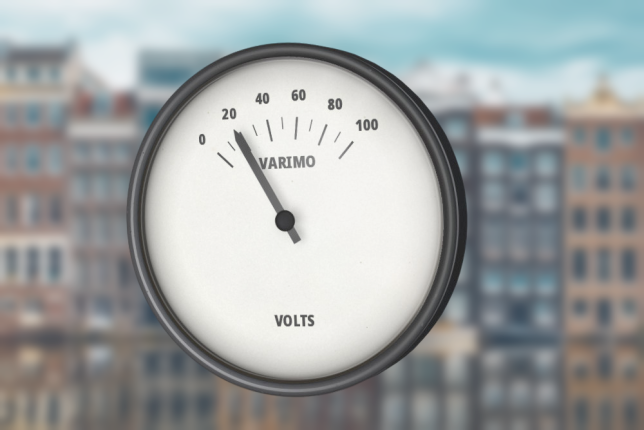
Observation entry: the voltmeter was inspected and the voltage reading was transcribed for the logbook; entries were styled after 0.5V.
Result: 20V
